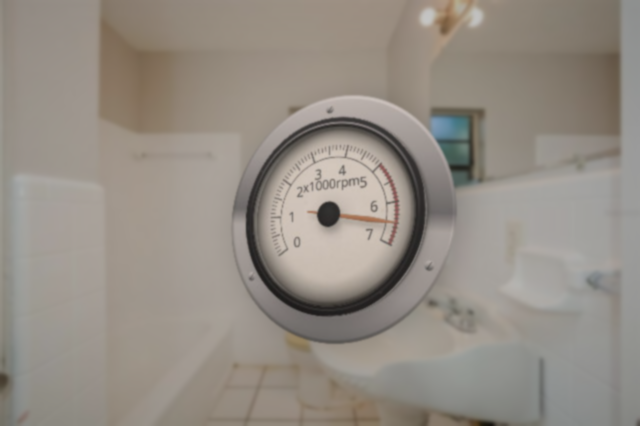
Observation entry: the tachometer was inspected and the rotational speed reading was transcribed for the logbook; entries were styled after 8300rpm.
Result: 6500rpm
